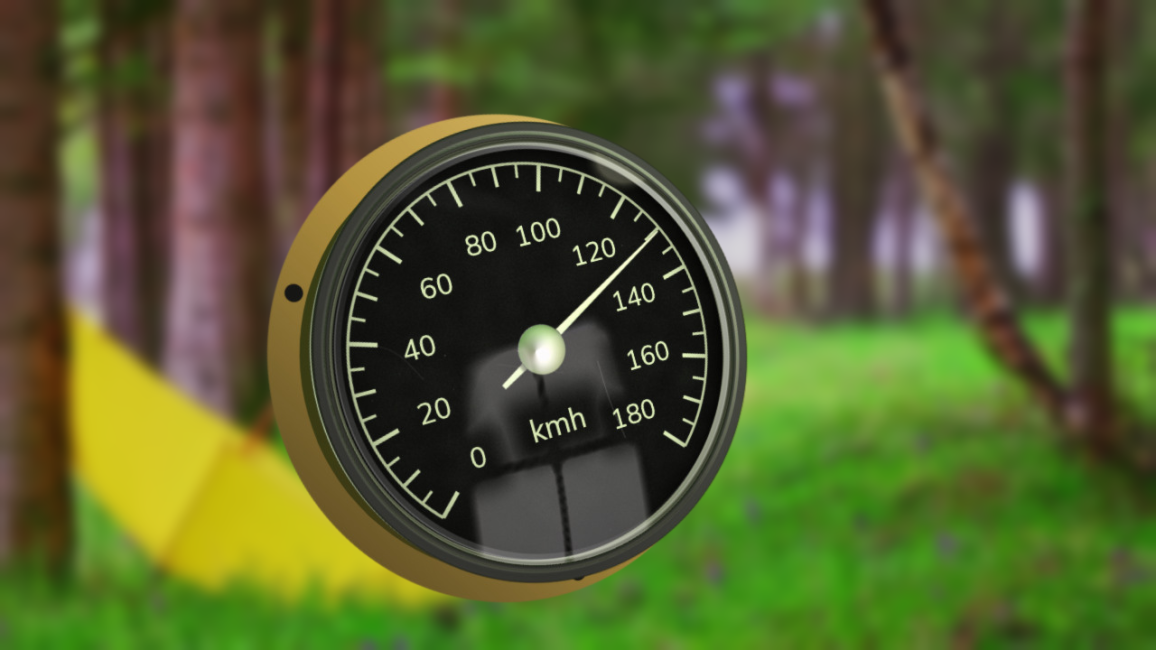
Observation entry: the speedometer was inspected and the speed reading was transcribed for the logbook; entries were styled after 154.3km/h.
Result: 130km/h
